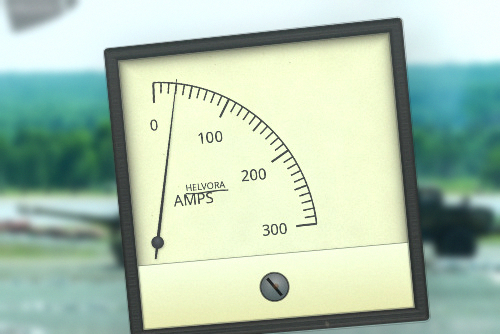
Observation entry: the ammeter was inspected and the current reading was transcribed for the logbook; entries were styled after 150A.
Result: 30A
